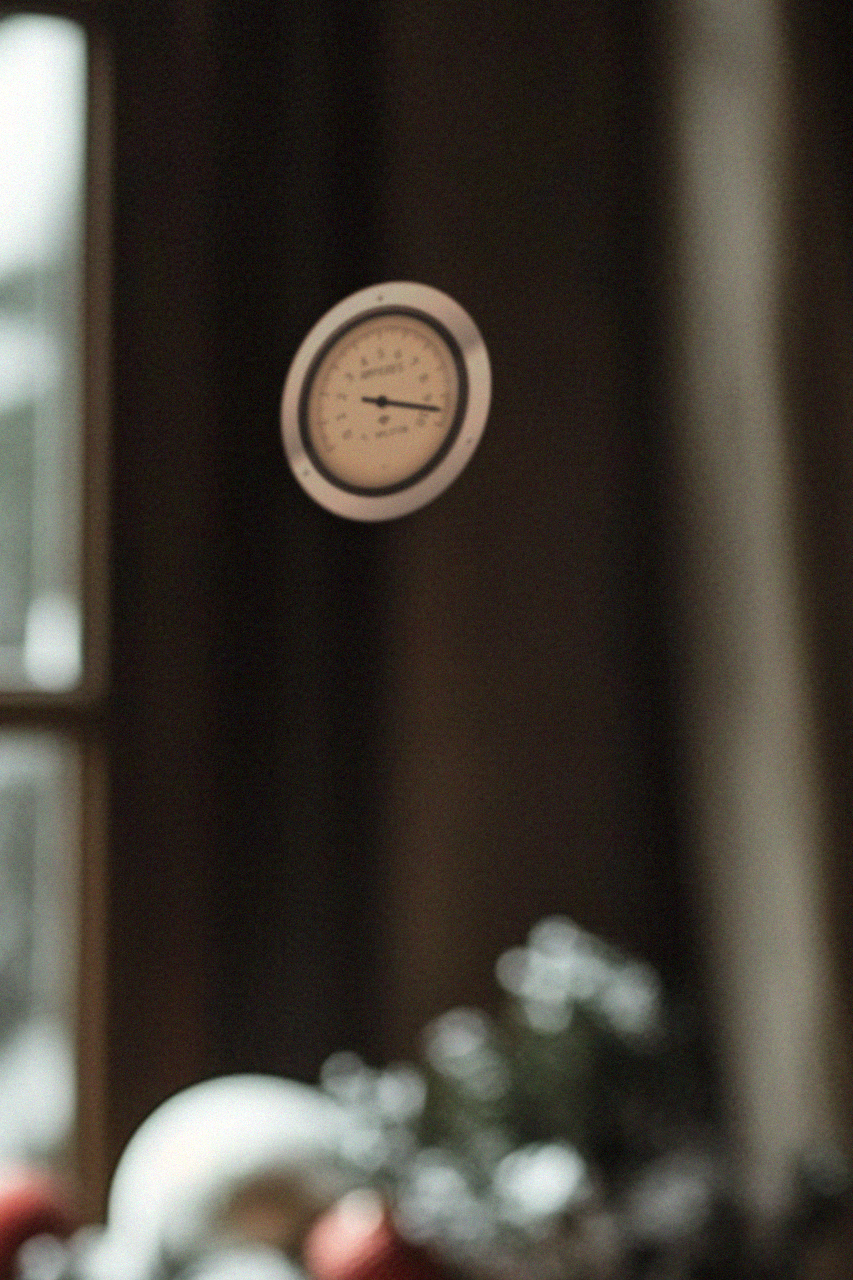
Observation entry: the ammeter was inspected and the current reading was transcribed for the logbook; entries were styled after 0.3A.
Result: 9.5A
